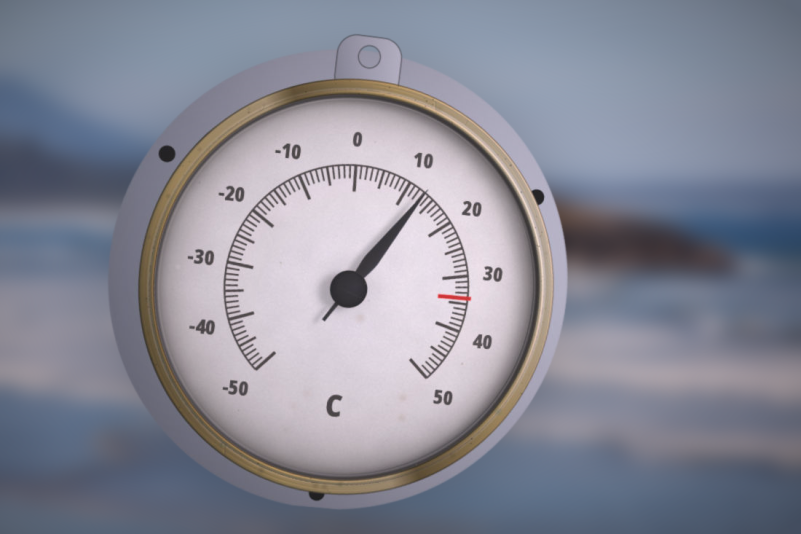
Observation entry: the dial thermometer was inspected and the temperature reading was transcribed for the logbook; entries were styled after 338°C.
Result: 13°C
